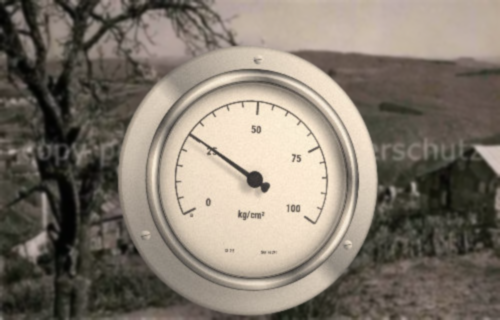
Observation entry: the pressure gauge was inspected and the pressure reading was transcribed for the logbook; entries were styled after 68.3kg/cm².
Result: 25kg/cm²
